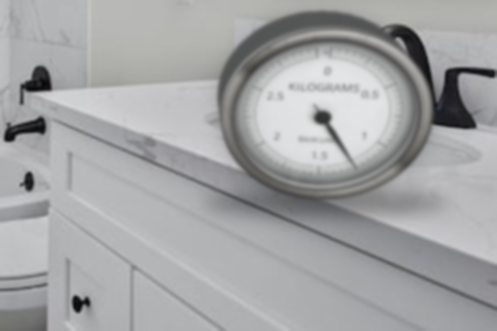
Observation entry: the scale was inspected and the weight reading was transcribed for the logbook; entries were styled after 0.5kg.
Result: 1.25kg
